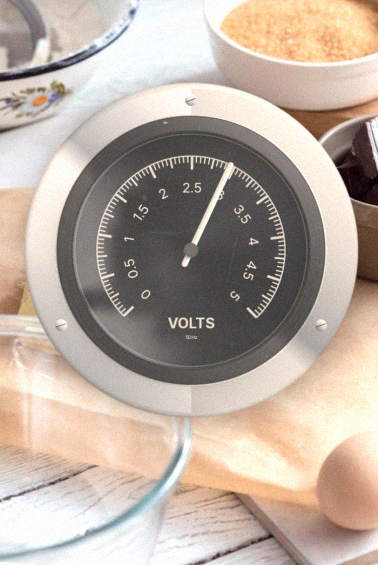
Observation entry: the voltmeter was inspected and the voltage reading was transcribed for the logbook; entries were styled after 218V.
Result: 2.95V
